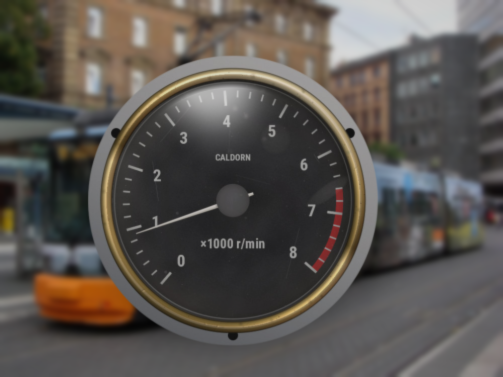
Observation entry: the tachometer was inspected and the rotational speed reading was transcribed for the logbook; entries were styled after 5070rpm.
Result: 900rpm
